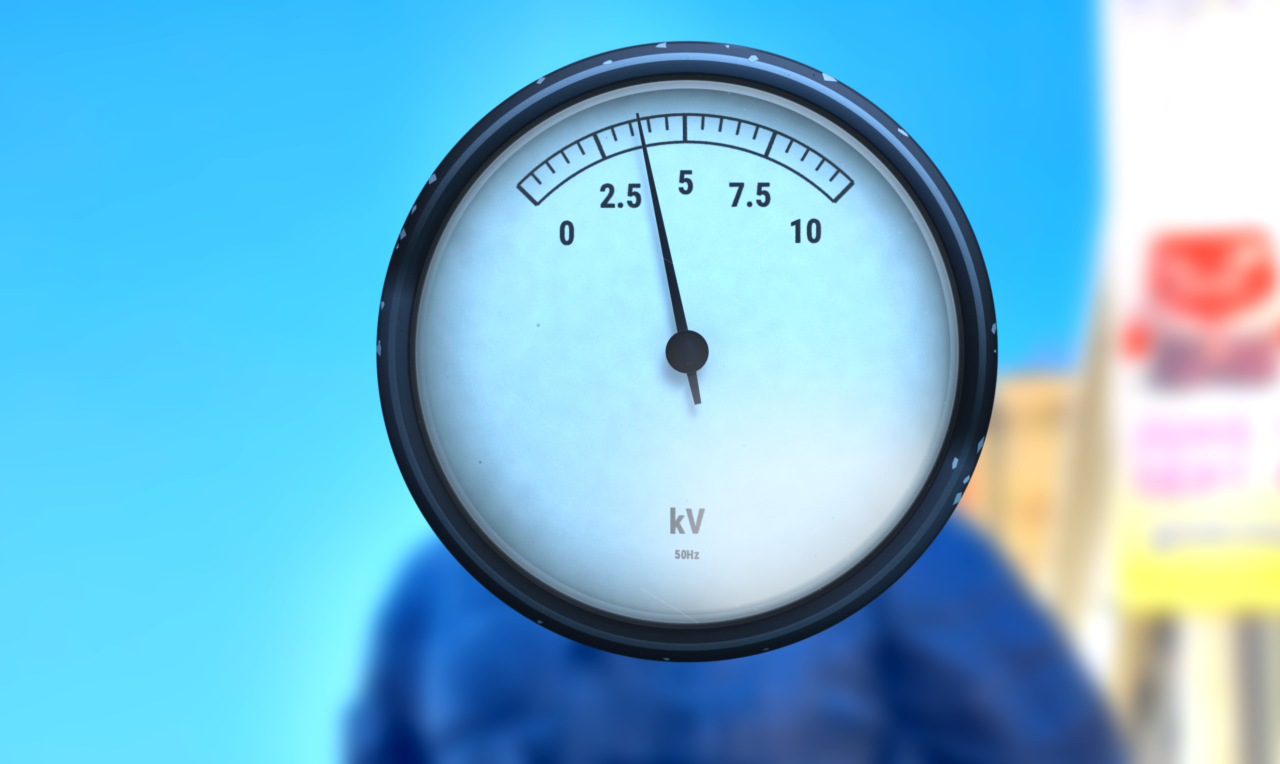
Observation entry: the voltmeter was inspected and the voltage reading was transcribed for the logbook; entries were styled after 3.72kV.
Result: 3.75kV
